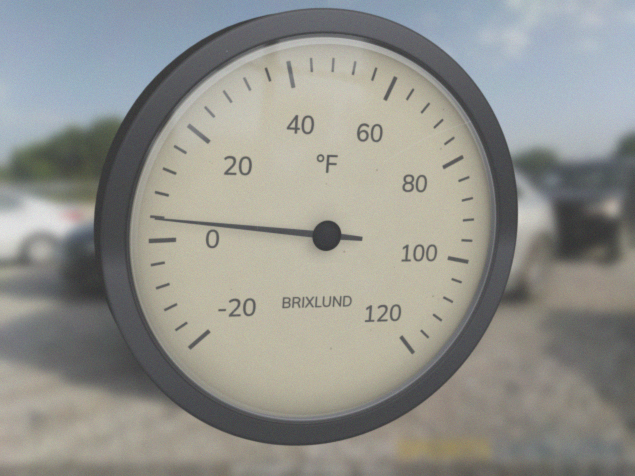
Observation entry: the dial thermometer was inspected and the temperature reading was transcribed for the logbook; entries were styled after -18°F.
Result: 4°F
